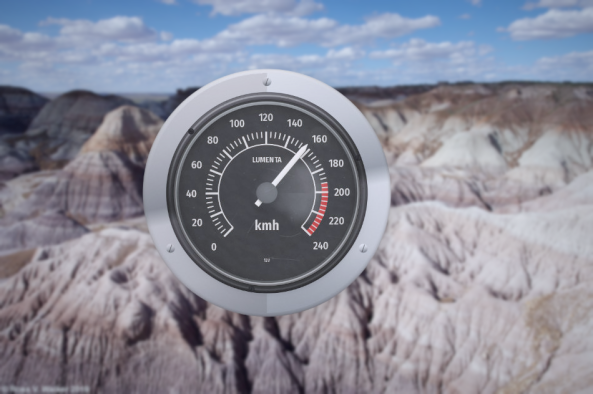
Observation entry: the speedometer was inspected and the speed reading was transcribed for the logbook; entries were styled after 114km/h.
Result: 156km/h
